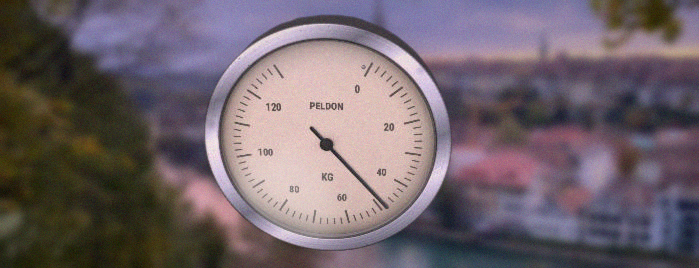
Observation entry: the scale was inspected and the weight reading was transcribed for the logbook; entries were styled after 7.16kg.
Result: 48kg
